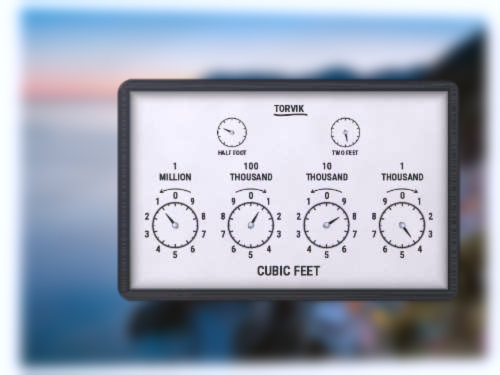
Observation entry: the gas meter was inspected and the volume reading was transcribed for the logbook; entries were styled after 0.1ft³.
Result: 108400ft³
